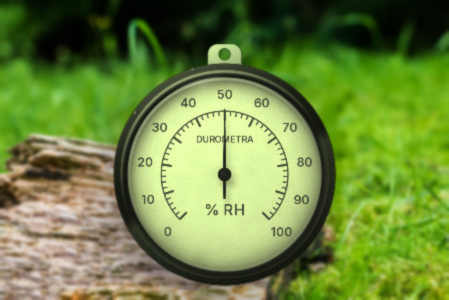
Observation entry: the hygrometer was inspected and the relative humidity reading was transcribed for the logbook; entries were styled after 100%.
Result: 50%
